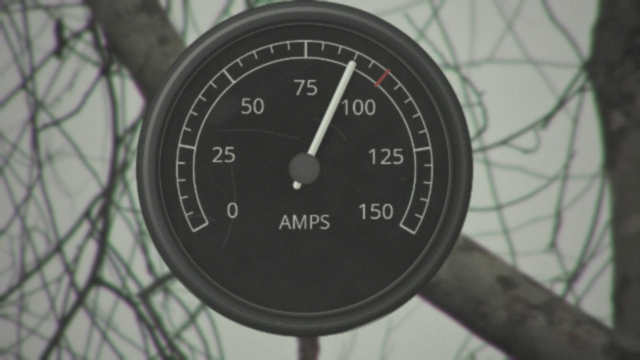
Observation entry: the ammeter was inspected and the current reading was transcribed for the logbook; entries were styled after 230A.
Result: 90A
